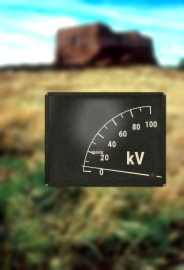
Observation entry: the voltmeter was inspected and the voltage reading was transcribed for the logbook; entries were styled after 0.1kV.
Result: 5kV
